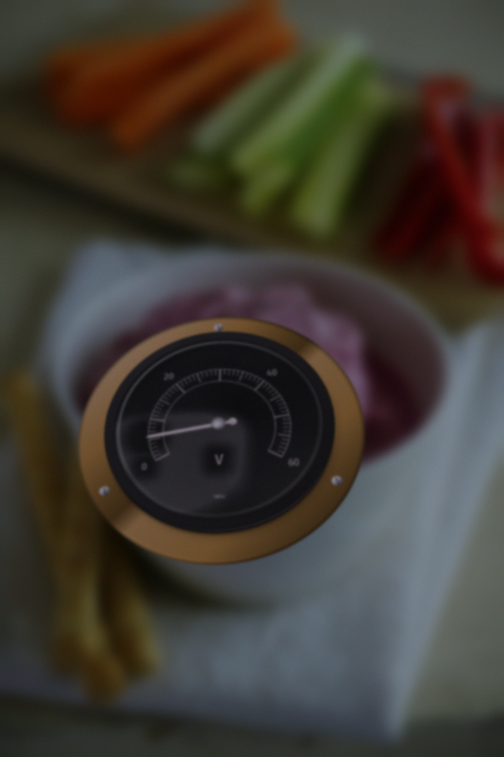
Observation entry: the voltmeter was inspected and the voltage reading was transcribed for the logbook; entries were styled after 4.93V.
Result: 5V
